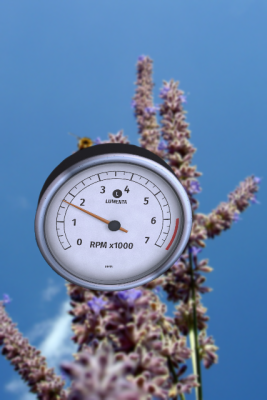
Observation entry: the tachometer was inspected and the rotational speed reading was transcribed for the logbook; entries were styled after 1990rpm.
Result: 1750rpm
